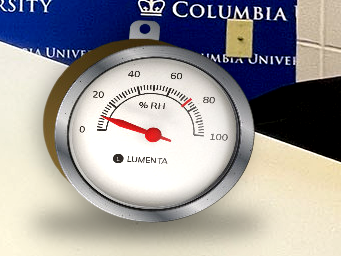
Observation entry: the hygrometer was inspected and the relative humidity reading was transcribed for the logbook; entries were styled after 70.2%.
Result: 10%
